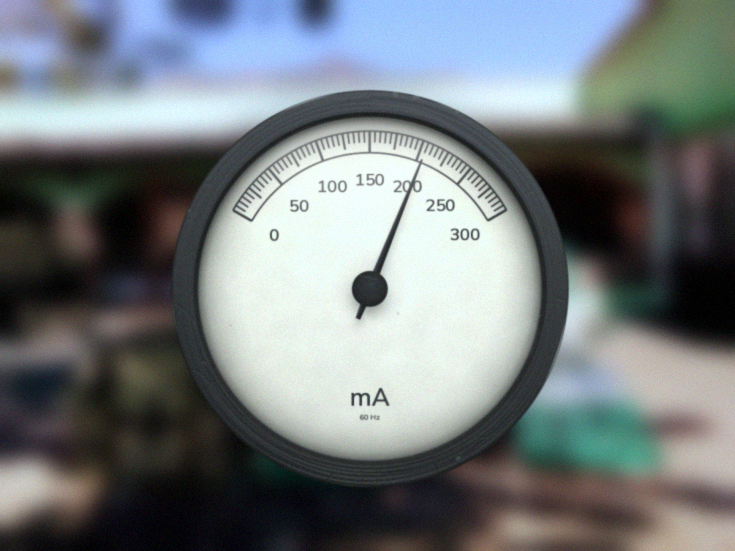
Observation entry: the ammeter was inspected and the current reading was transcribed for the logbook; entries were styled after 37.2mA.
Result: 205mA
